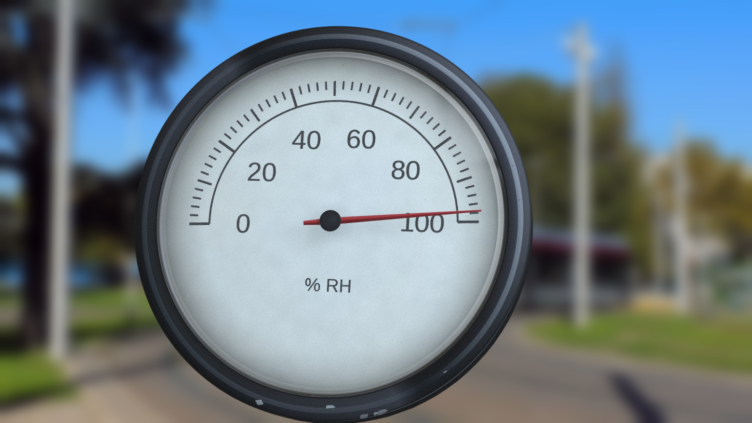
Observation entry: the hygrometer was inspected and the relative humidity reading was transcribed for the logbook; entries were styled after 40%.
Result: 98%
